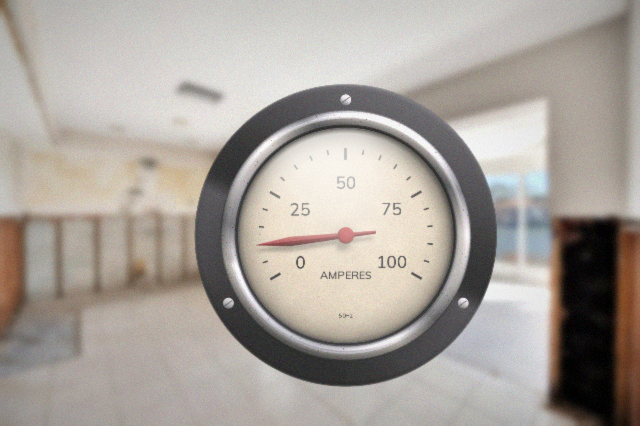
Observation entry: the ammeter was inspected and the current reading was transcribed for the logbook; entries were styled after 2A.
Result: 10A
